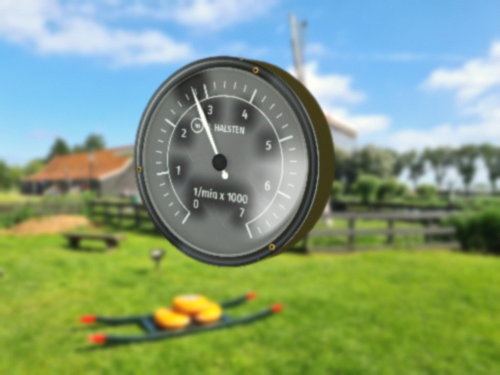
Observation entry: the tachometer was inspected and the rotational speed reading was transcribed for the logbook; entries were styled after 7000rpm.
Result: 2800rpm
